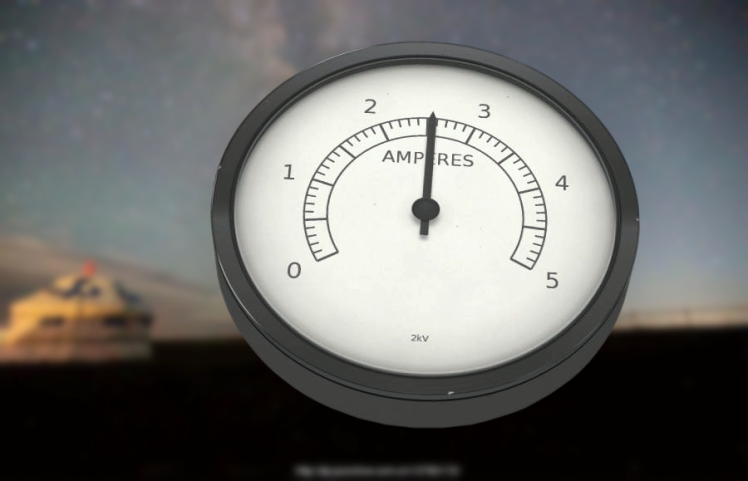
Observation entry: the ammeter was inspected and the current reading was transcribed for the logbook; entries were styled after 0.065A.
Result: 2.55A
